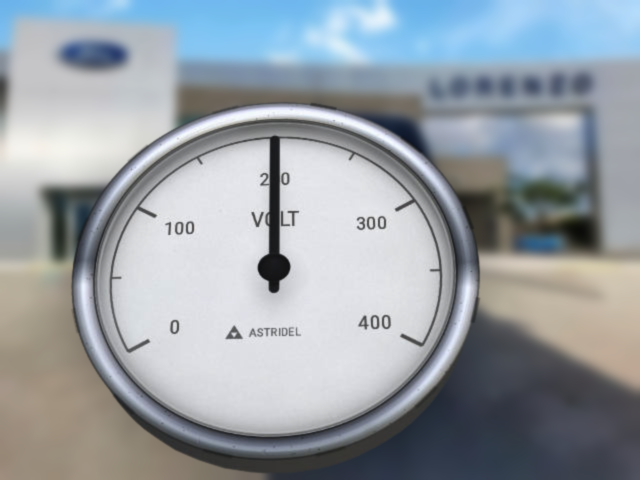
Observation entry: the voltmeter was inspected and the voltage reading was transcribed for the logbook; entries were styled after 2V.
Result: 200V
